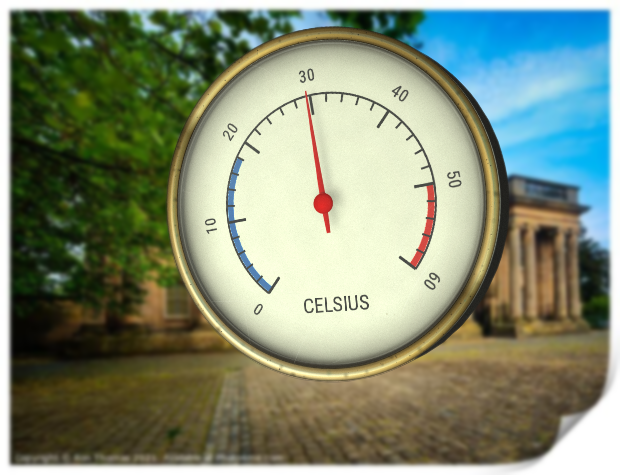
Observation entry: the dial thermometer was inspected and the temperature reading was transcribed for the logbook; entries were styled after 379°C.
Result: 30°C
